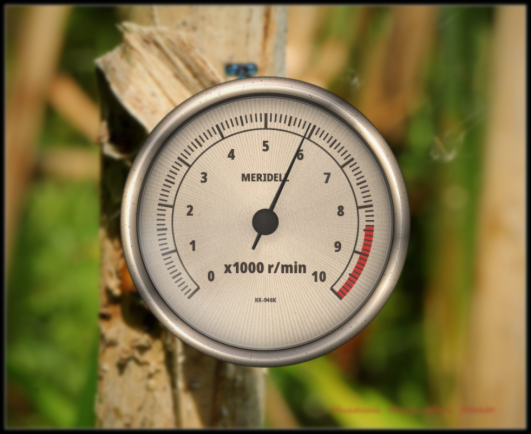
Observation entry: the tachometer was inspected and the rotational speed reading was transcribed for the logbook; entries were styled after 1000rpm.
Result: 5900rpm
